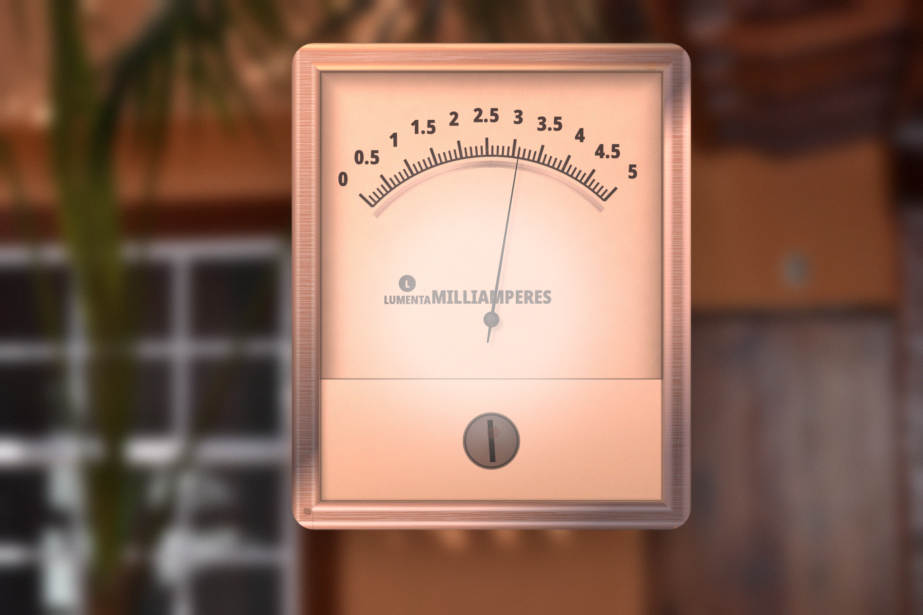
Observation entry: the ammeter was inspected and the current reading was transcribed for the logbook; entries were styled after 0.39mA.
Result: 3.1mA
